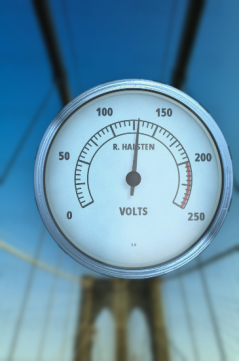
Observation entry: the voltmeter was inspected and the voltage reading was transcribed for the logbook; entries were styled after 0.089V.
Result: 130V
